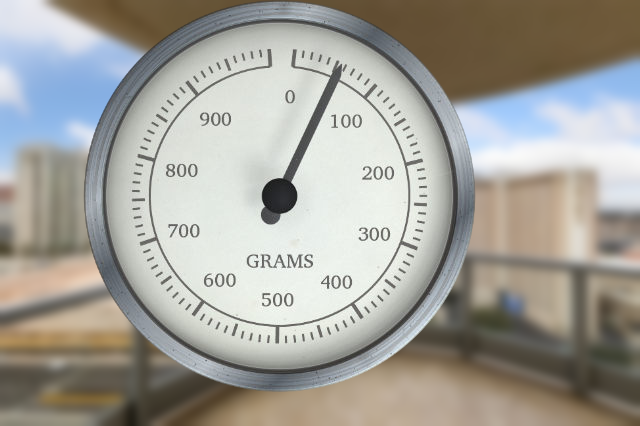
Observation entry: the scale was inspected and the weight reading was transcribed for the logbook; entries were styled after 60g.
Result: 55g
